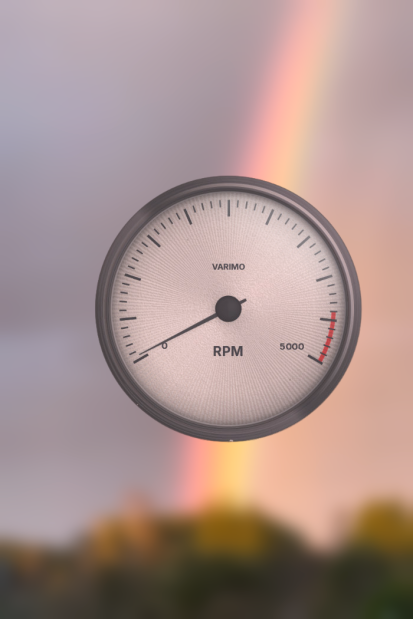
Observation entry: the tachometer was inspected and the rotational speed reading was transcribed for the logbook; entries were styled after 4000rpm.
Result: 50rpm
